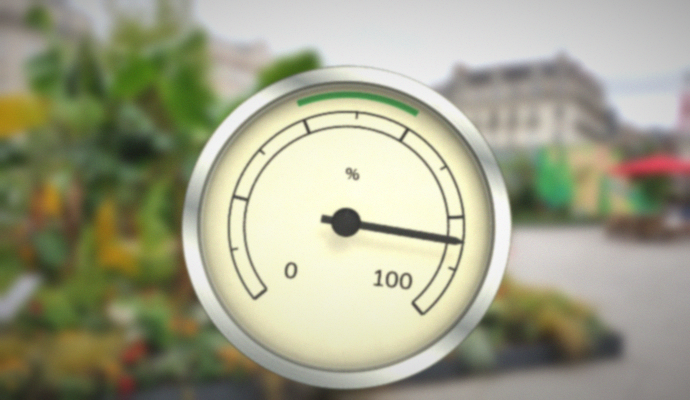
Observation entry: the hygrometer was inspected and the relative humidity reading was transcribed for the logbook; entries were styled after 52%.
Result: 85%
